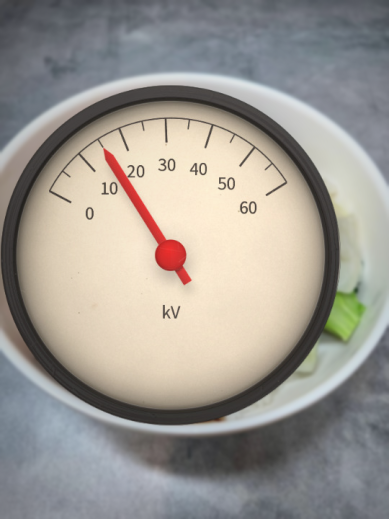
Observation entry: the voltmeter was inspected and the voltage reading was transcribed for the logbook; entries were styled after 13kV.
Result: 15kV
